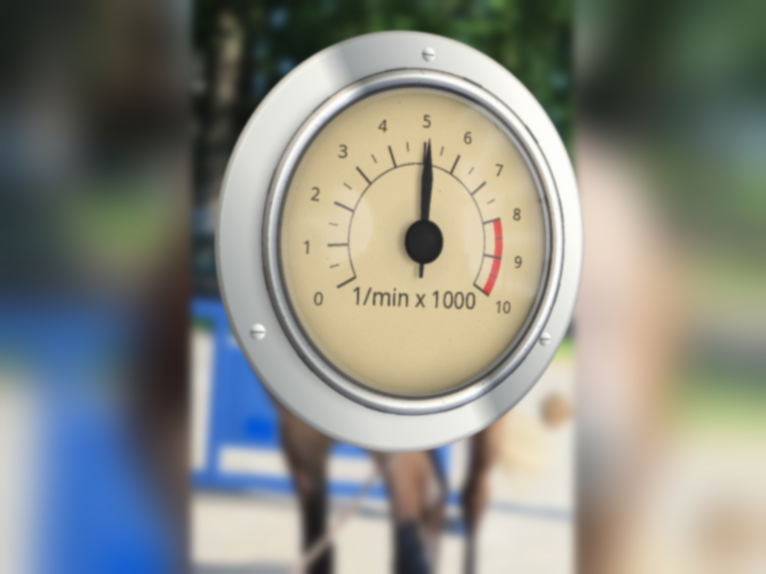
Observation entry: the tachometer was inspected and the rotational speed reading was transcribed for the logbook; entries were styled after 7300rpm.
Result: 5000rpm
